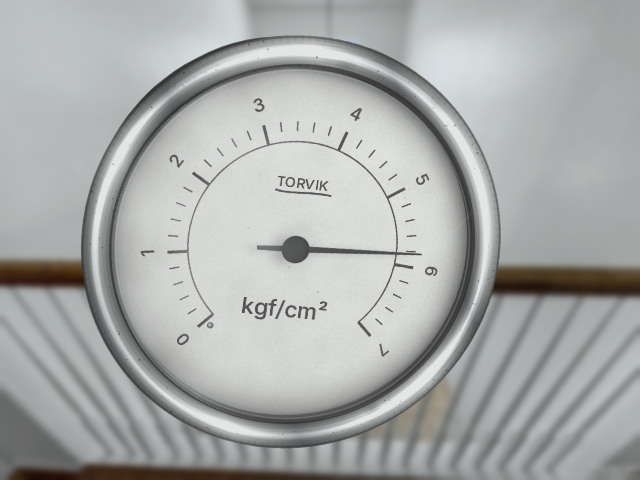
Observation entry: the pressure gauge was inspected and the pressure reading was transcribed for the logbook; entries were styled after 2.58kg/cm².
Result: 5.8kg/cm²
